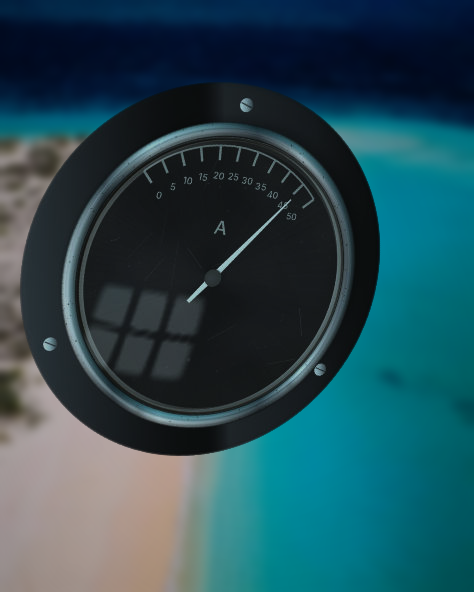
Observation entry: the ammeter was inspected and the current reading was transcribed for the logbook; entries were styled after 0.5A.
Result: 45A
